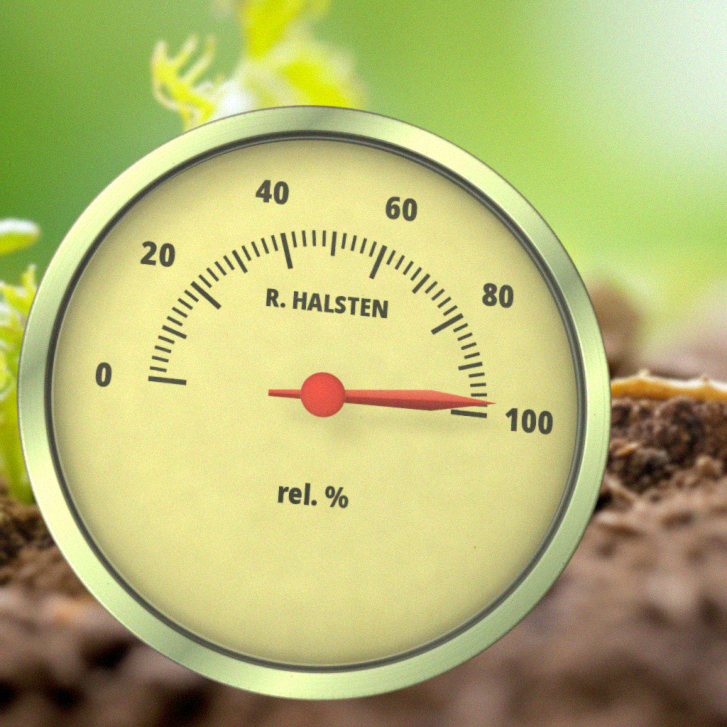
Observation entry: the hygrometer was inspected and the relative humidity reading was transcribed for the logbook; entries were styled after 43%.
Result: 98%
